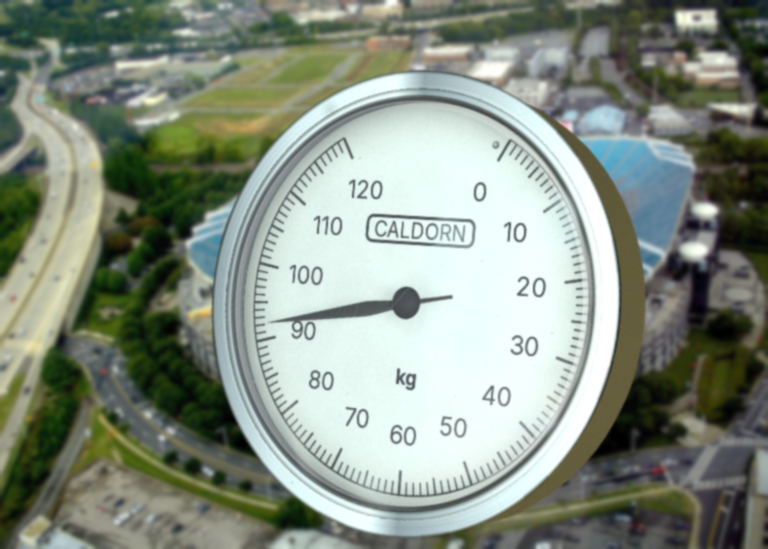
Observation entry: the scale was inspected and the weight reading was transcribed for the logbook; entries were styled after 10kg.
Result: 92kg
